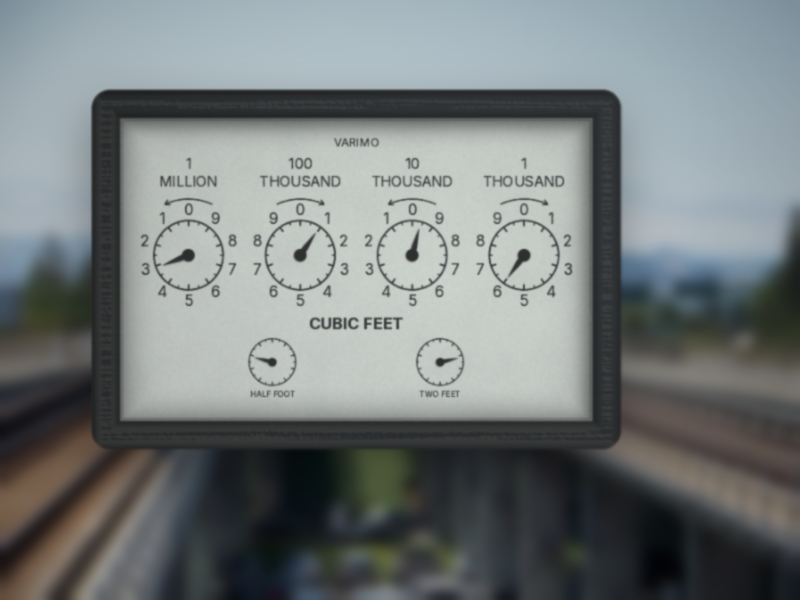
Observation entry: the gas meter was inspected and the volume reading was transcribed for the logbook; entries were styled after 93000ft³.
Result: 309600ft³
